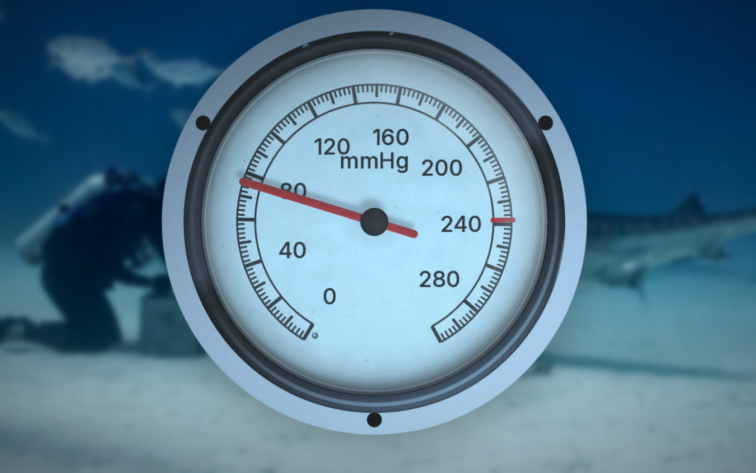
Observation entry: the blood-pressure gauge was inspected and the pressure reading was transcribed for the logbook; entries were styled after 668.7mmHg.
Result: 76mmHg
